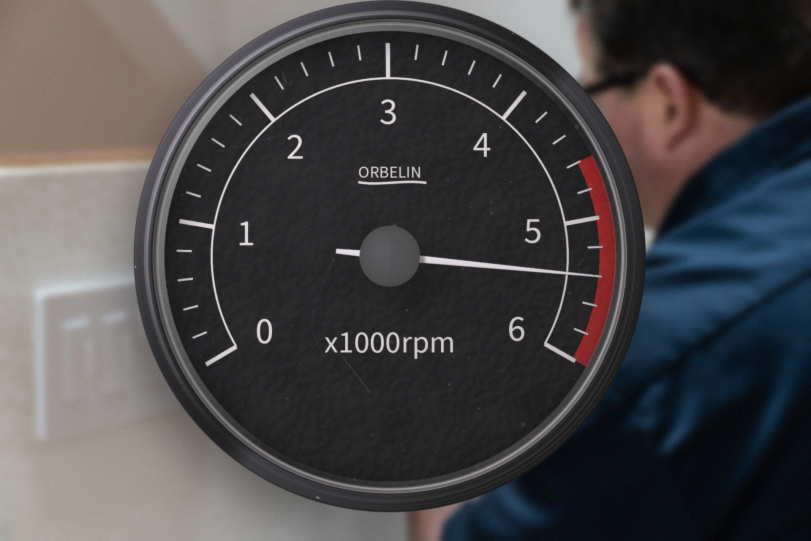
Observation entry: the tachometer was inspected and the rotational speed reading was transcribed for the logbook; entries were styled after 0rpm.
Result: 5400rpm
